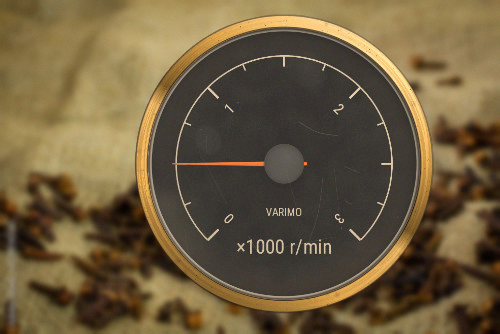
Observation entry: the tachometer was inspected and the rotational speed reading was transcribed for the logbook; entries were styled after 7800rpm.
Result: 500rpm
